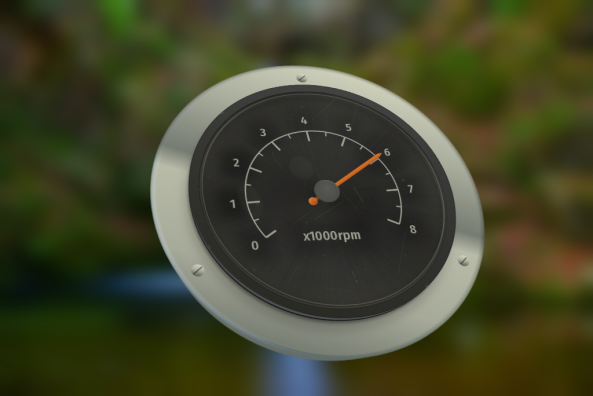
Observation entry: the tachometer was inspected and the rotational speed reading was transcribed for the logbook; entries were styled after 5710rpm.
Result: 6000rpm
